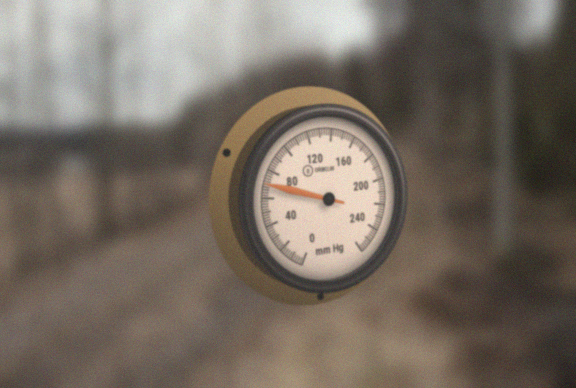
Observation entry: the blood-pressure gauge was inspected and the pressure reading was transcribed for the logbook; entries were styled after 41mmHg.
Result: 70mmHg
